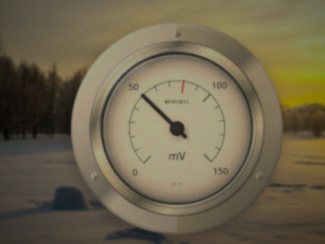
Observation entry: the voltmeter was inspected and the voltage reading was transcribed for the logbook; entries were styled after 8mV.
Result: 50mV
